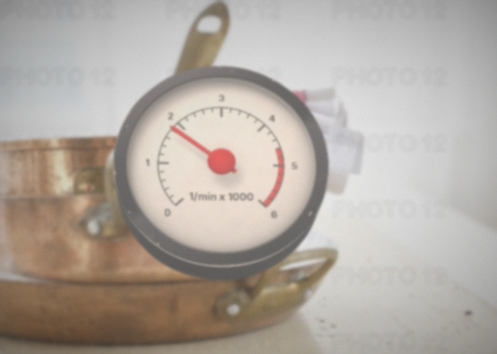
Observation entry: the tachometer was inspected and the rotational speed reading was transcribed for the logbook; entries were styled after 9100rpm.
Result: 1800rpm
